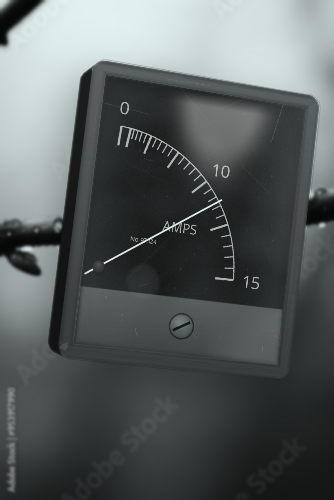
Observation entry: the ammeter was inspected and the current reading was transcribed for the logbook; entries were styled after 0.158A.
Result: 11.25A
